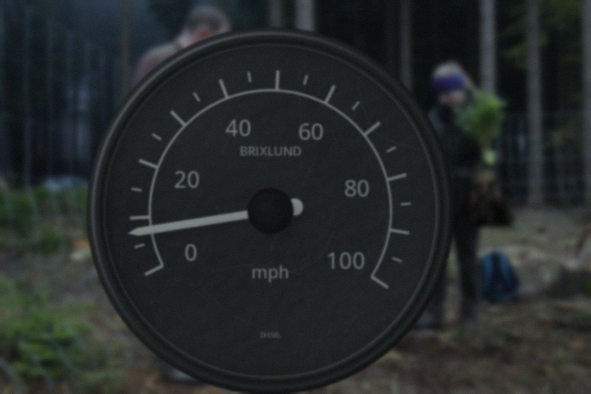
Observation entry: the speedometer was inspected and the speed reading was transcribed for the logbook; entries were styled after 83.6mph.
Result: 7.5mph
